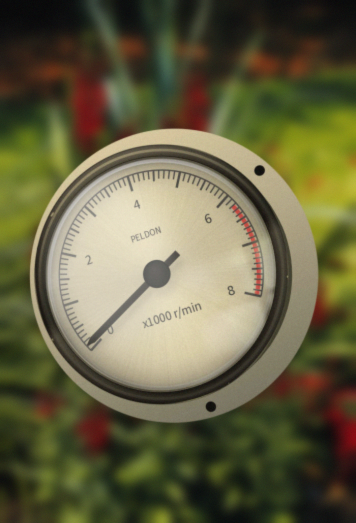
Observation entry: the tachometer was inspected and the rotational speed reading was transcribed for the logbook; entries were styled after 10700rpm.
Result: 100rpm
